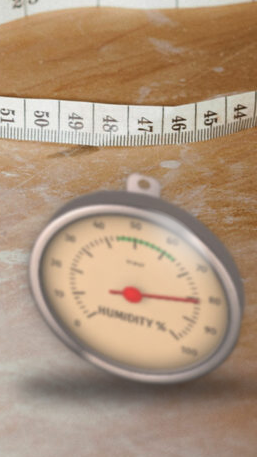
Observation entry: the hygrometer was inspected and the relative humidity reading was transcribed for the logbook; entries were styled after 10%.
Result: 80%
